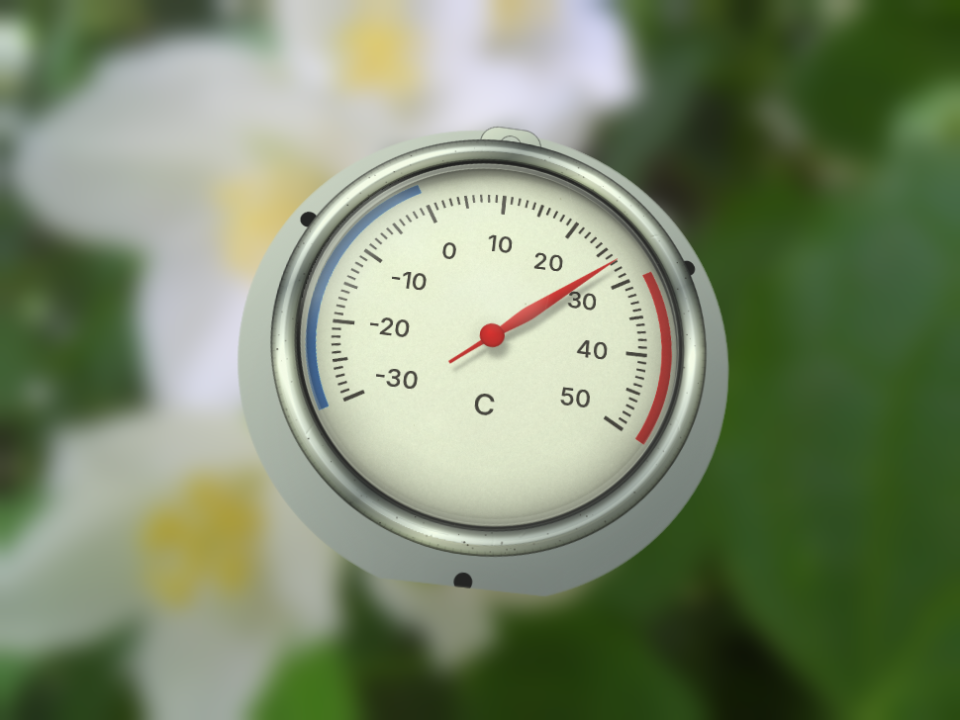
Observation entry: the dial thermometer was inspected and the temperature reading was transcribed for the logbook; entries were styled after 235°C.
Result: 27°C
